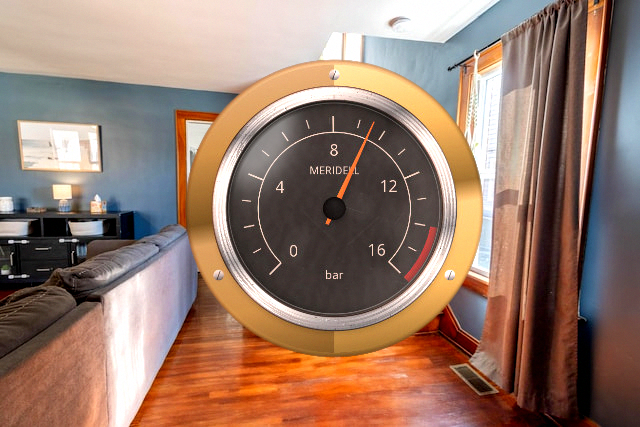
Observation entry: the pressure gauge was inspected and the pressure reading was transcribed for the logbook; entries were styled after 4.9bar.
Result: 9.5bar
